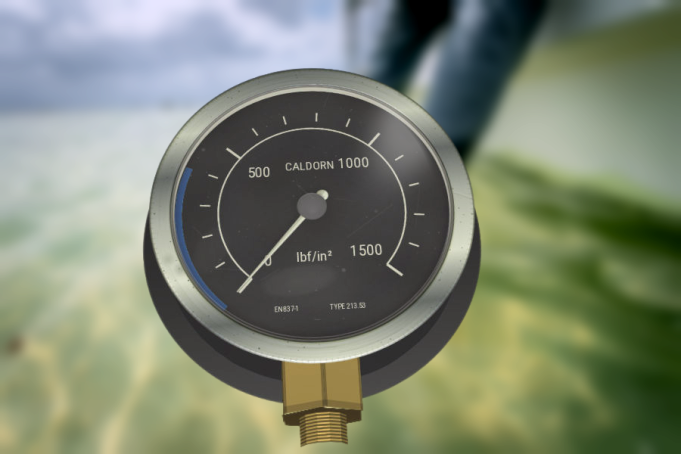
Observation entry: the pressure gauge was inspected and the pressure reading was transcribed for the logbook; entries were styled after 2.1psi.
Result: 0psi
